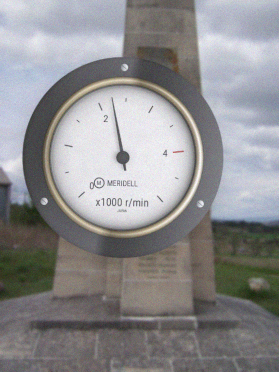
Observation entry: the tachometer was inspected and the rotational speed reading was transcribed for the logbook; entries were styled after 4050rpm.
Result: 2250rpm
